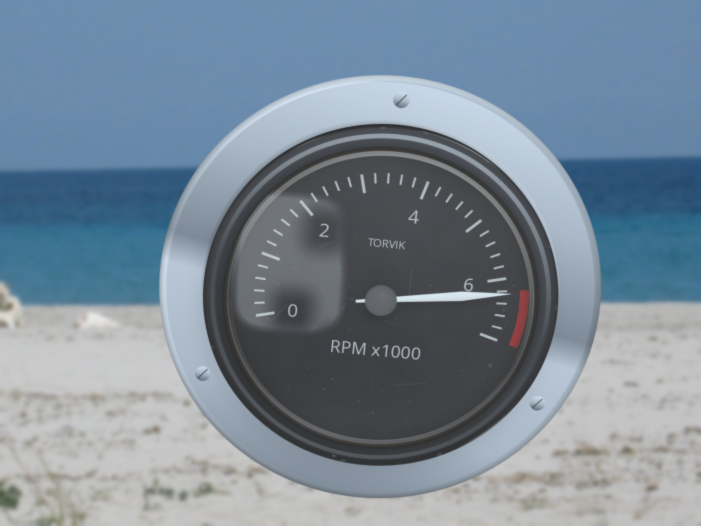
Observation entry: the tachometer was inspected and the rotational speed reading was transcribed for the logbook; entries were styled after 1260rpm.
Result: 6200rpm
